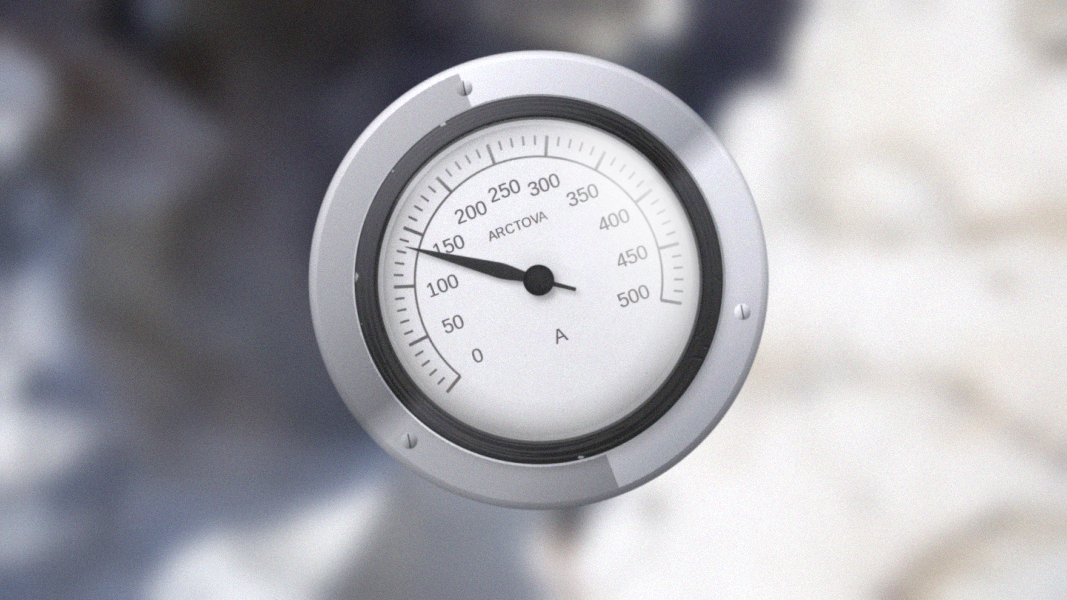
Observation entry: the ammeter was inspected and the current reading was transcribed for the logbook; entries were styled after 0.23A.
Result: 135A
